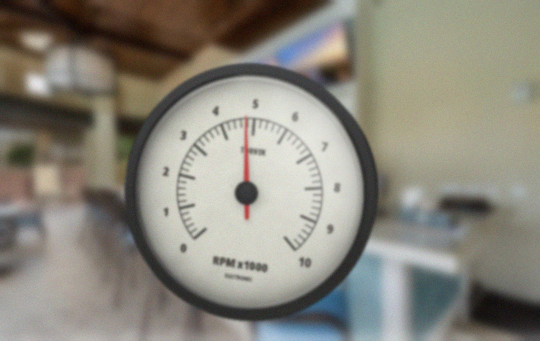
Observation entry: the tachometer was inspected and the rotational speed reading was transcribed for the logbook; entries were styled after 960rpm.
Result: 4800rpm
